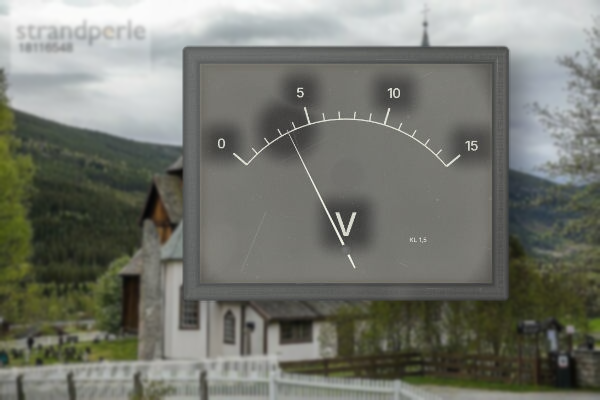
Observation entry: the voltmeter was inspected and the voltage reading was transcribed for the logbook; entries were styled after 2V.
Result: 3.5V
